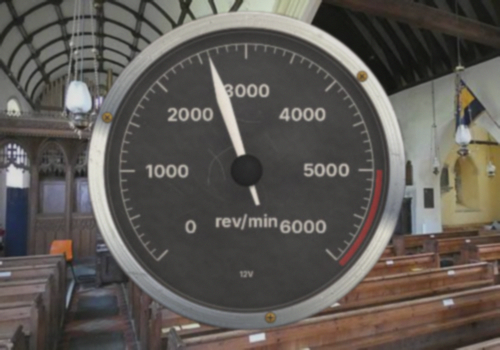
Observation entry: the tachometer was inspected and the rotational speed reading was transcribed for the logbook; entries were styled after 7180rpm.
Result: 2600rpm
